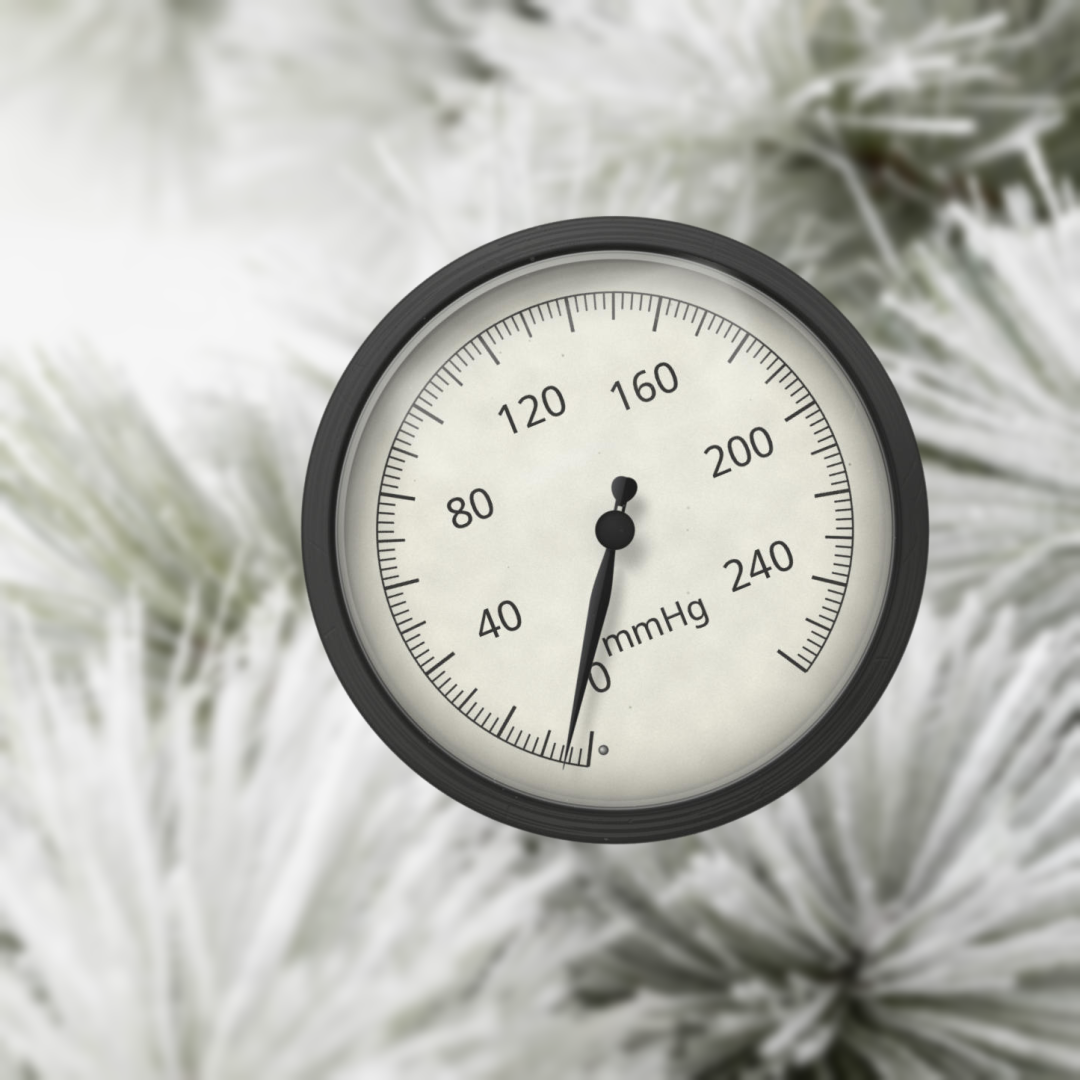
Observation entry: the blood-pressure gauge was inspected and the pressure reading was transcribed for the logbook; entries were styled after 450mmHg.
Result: 5mmHg
